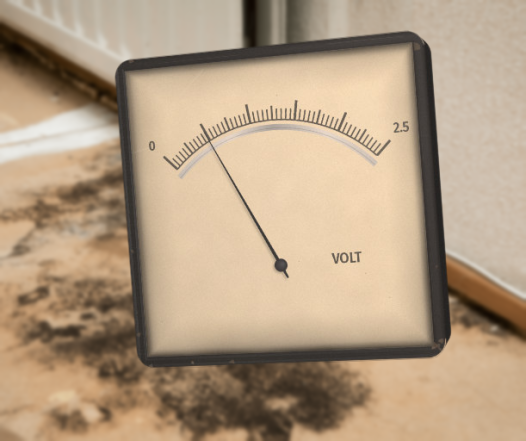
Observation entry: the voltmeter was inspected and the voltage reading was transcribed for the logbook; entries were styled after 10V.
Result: 0.5V
